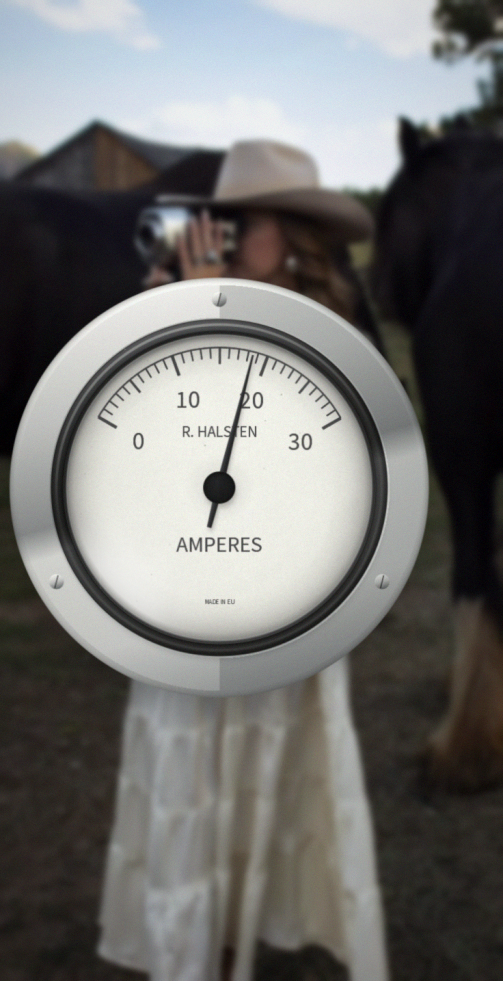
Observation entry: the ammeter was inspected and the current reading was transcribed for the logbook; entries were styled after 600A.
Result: 18.5A
